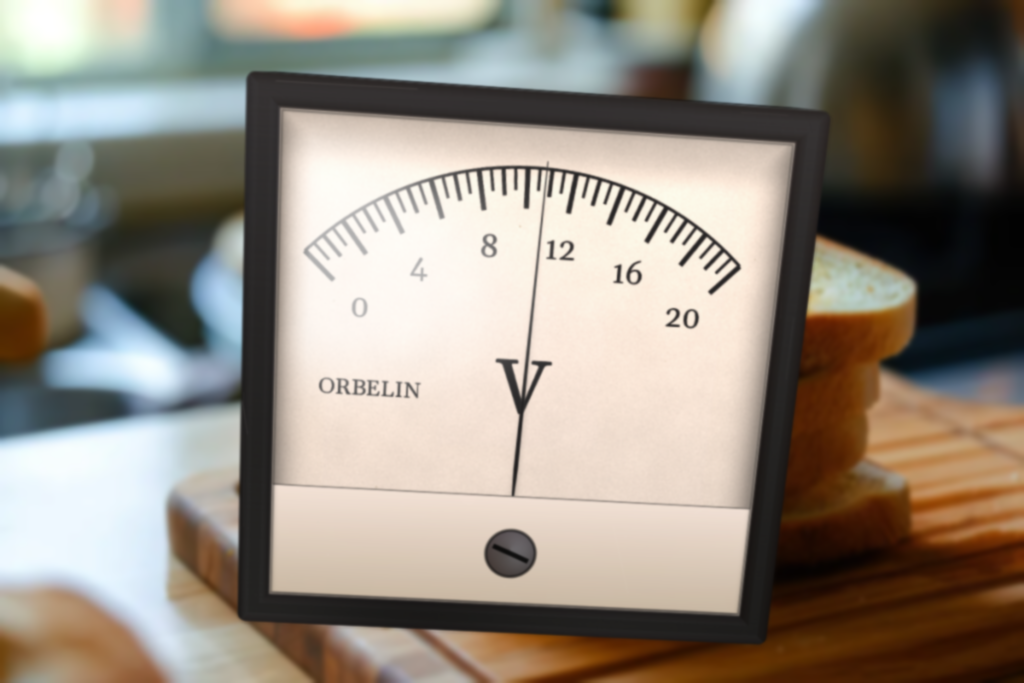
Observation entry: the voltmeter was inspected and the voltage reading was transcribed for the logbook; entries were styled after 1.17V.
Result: 10.75V
